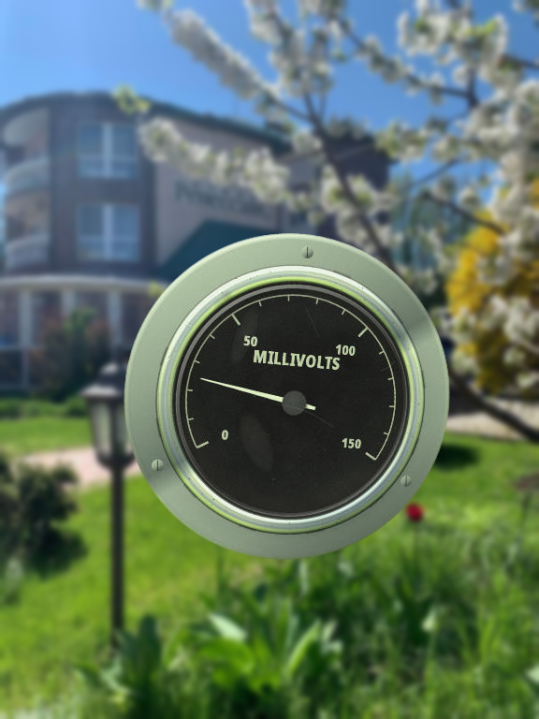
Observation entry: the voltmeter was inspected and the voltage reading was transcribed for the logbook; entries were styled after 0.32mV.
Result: 25mV
